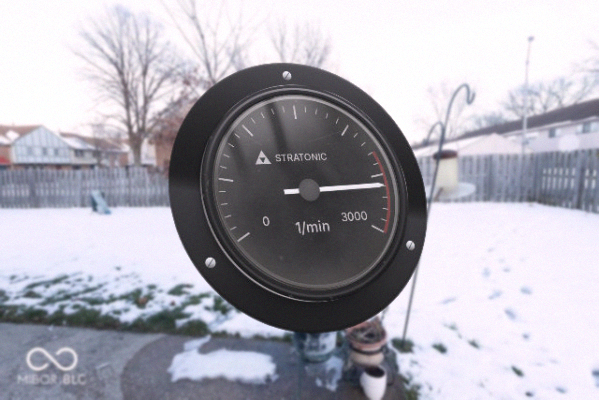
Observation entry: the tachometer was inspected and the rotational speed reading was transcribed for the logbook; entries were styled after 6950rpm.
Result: 2600rpm
